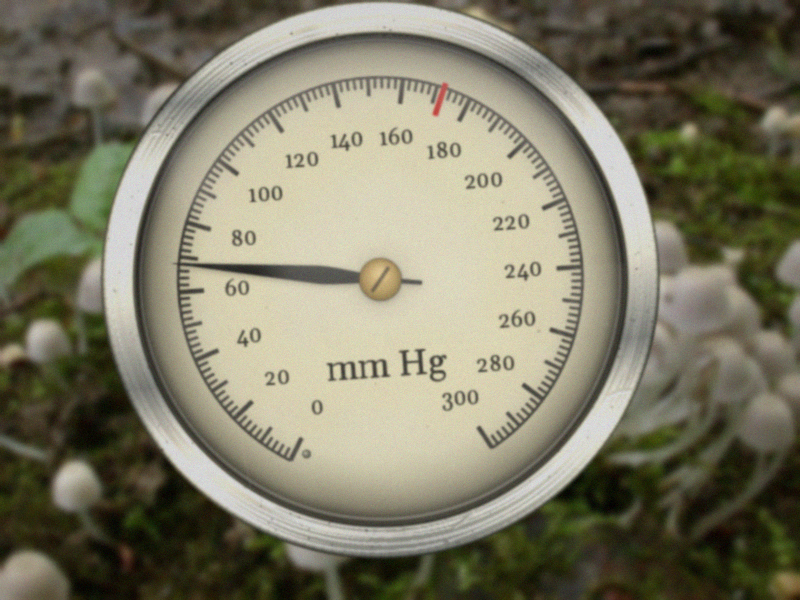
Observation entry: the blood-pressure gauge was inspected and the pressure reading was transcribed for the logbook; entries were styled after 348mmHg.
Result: 68mmHg
